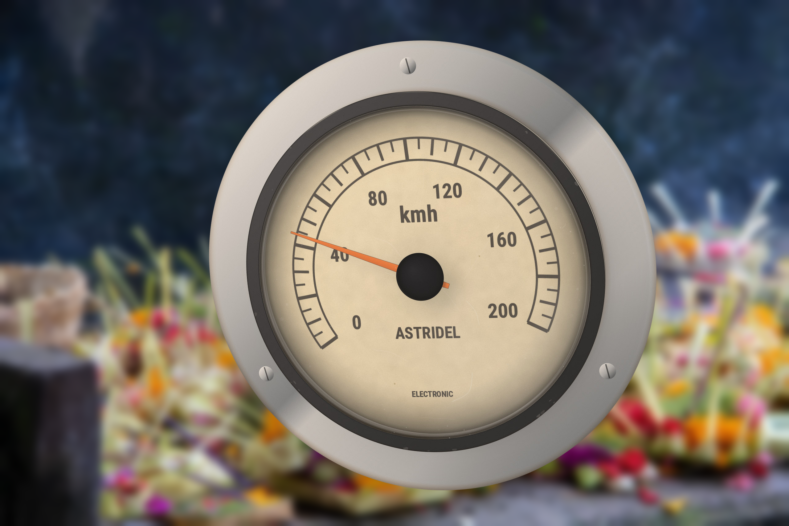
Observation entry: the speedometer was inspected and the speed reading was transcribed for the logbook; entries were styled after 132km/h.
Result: 45km/h
